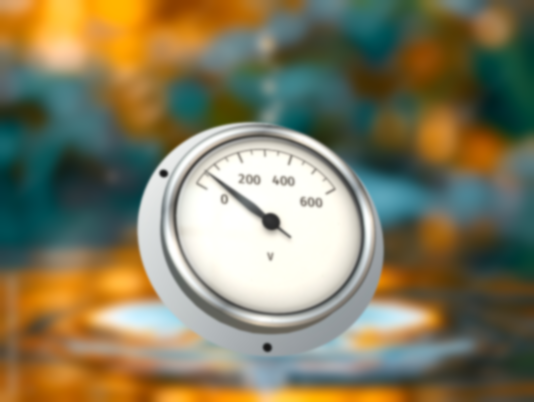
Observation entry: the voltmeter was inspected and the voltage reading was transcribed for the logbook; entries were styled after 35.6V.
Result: 50V
